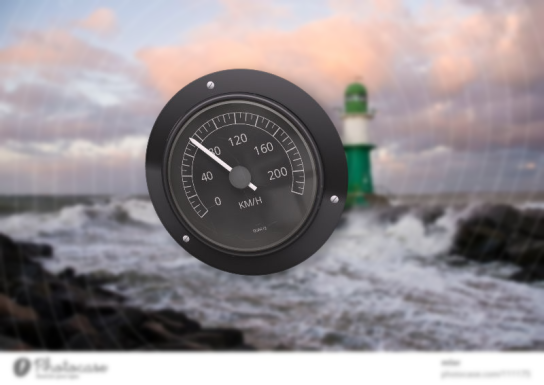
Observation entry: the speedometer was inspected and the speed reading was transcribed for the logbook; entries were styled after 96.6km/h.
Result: 75km/h
